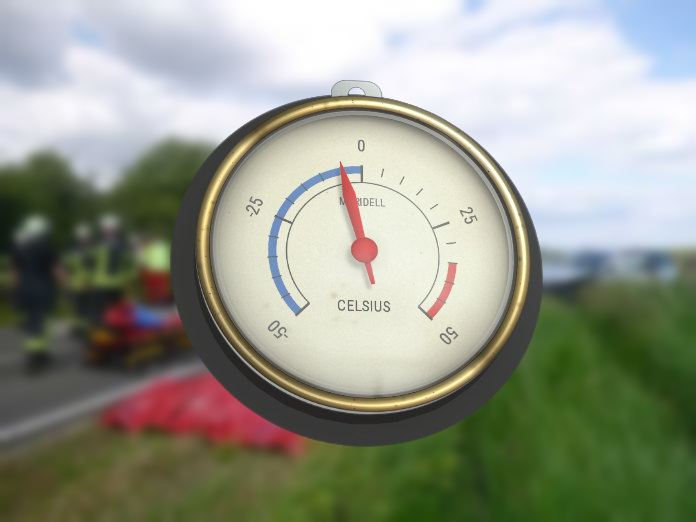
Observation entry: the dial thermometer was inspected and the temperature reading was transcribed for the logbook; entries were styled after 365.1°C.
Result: -5°C
